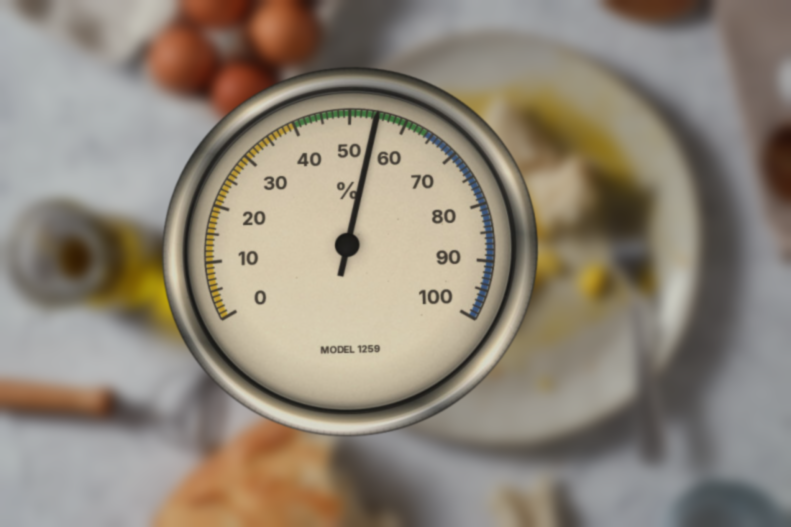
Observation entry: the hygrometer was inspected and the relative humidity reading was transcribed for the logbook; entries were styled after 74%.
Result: 55%
